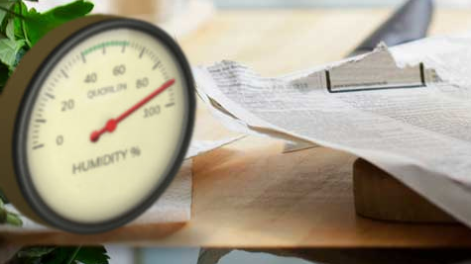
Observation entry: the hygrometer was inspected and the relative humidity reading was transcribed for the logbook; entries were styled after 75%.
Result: 90%
